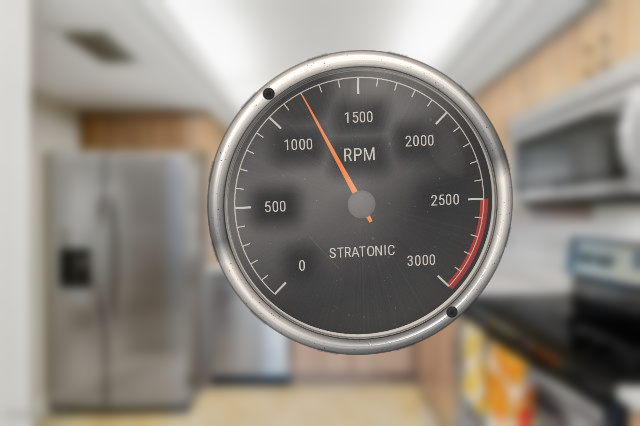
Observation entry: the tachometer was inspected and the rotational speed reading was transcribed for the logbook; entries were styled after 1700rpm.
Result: 1200rpm
